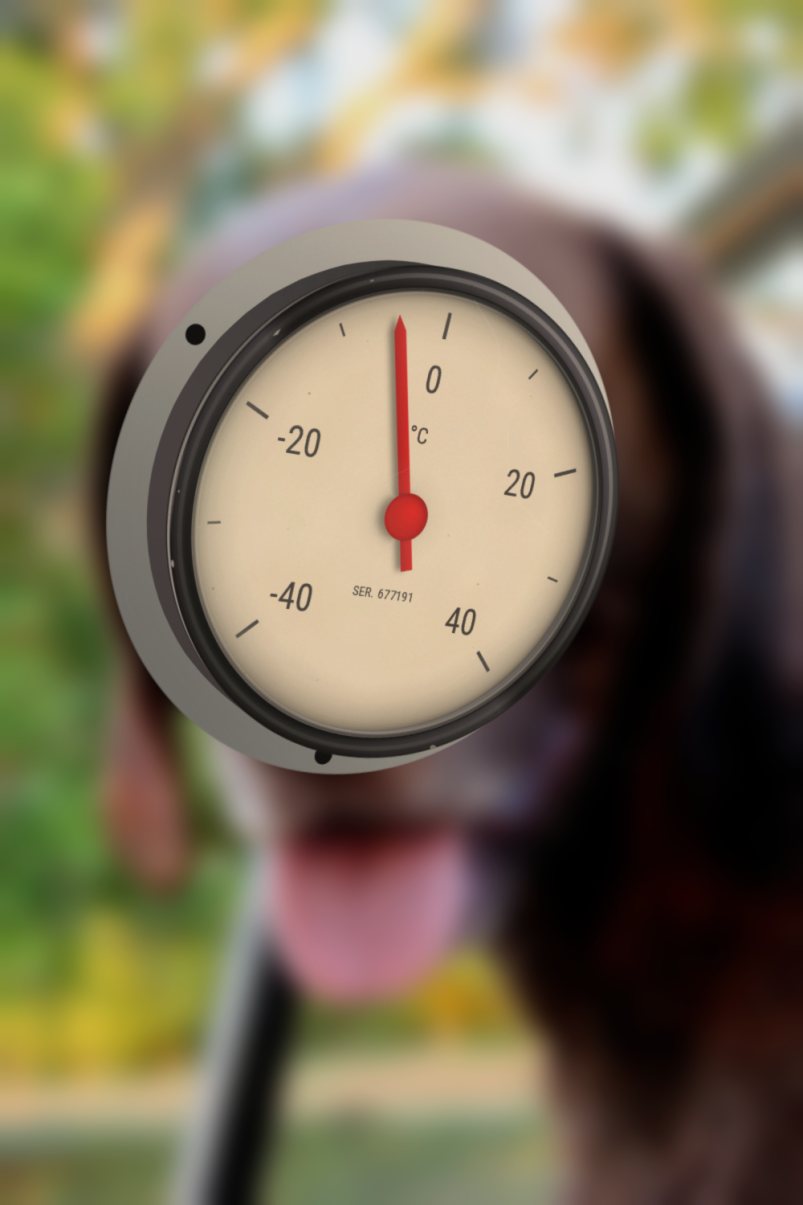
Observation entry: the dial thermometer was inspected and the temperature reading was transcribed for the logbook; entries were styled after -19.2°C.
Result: -5°C
